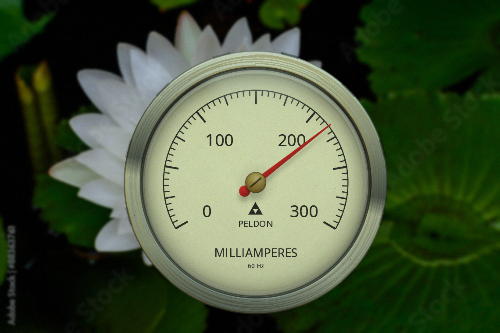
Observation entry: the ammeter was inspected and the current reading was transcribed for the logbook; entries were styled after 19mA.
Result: 215mA
